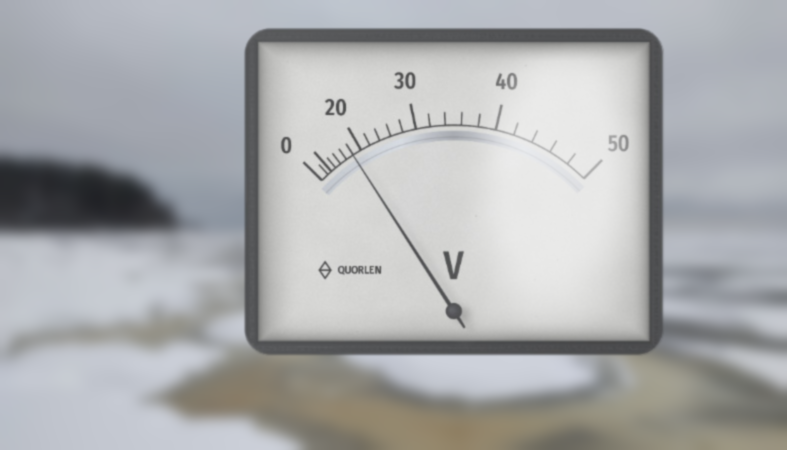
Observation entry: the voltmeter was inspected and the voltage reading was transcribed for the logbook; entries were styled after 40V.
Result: 18V
